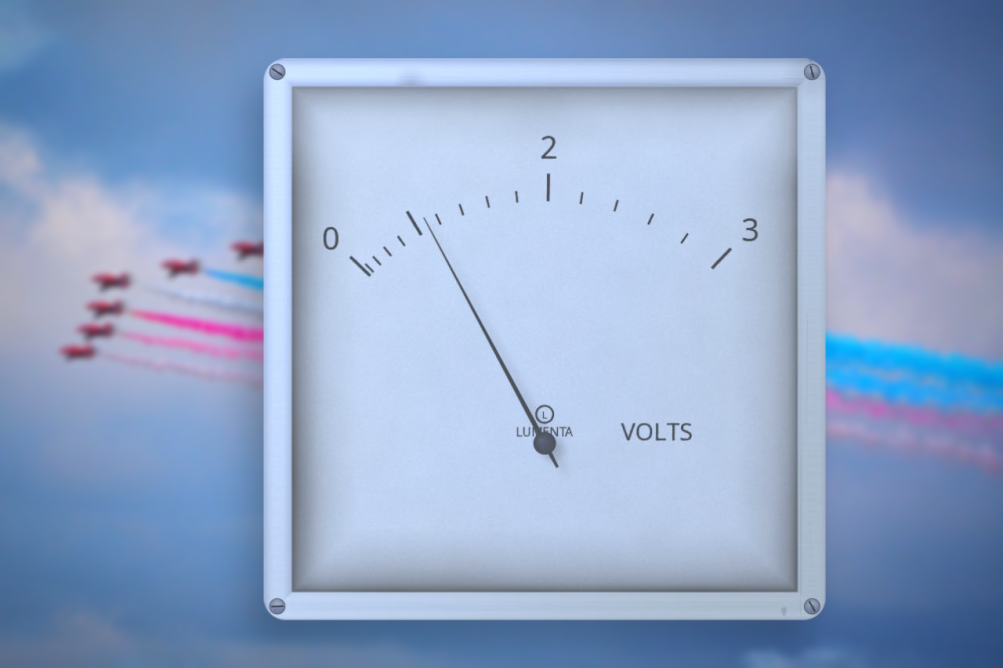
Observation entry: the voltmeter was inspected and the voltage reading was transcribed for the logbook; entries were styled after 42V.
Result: 1.1V
